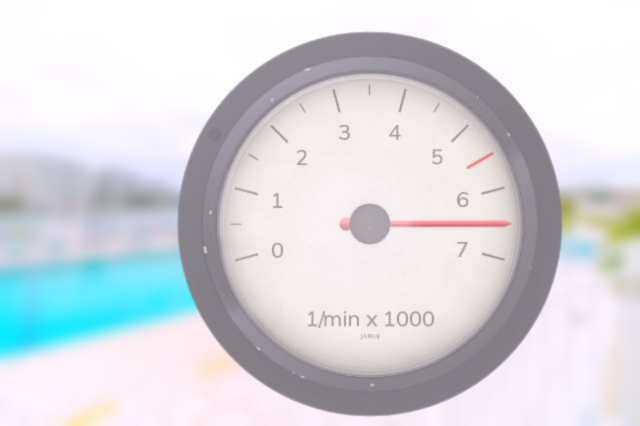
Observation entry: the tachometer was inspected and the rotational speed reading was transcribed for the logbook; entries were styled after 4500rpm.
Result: 6500rpm
